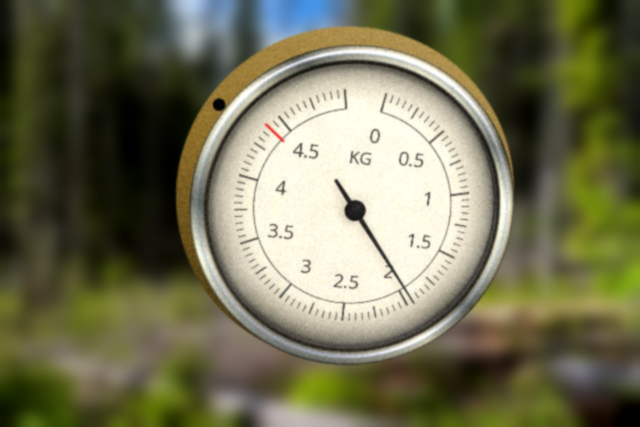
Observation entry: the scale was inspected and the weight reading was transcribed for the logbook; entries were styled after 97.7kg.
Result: 1.95kg
